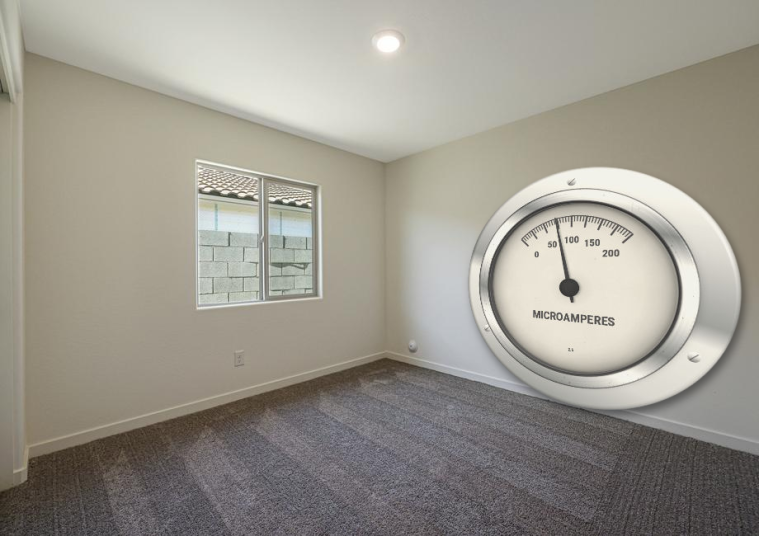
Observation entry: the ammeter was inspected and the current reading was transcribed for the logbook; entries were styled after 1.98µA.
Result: 75µA
